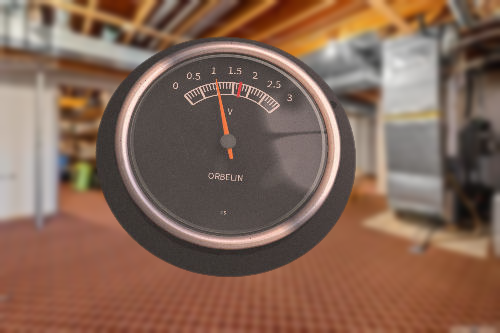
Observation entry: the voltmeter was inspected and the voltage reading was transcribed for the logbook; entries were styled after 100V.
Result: 1V
